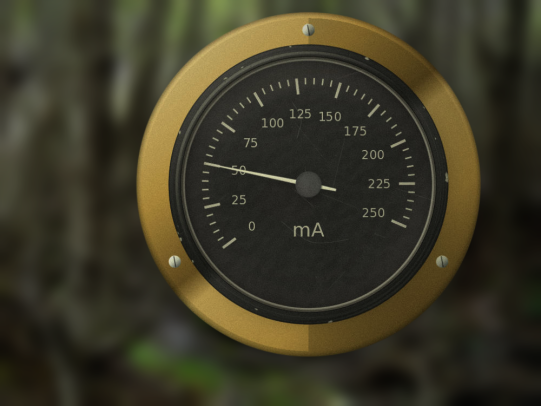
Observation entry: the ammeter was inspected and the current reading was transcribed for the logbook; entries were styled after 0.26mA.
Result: 50mA
